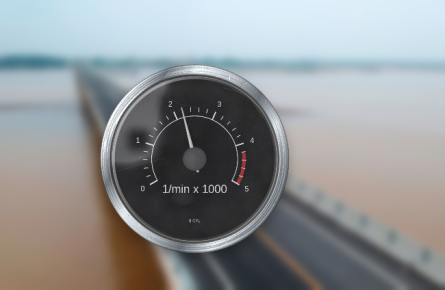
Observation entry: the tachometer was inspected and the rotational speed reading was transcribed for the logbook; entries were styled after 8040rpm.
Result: 2200rpm
